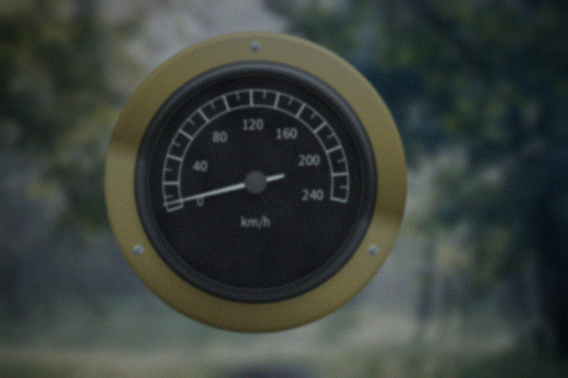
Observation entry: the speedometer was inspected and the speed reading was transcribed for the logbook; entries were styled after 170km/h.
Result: 5km/h
